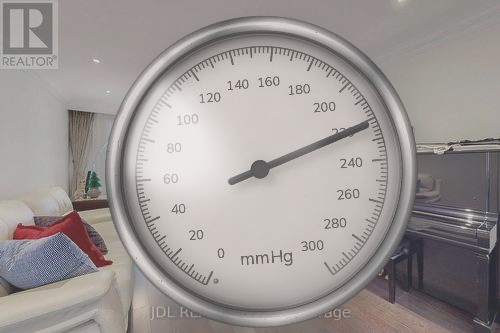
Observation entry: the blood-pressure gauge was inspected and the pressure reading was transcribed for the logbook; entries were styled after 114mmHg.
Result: 222mmHg
